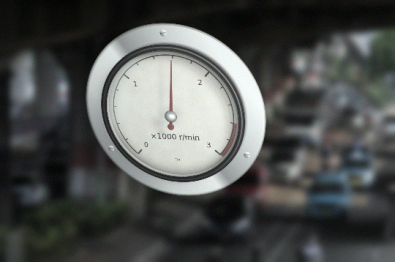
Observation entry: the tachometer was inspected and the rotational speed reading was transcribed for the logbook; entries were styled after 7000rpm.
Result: 1600rpm
